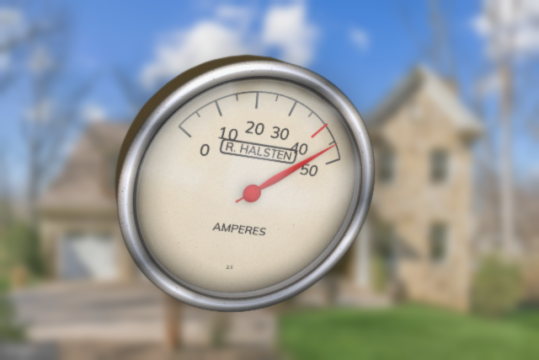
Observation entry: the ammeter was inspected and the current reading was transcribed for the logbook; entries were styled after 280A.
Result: 45A
